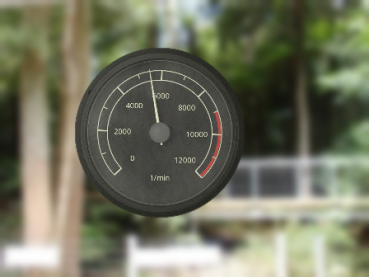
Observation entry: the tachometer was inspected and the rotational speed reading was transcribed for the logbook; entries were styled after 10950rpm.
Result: 5500rpm
